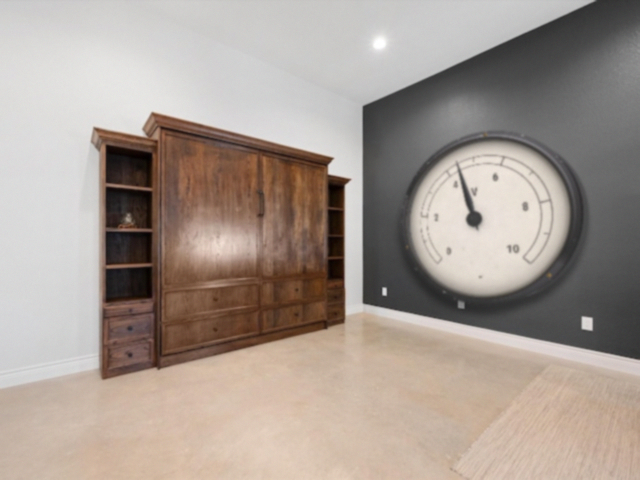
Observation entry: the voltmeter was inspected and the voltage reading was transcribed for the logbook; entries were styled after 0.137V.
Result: 4.5V
